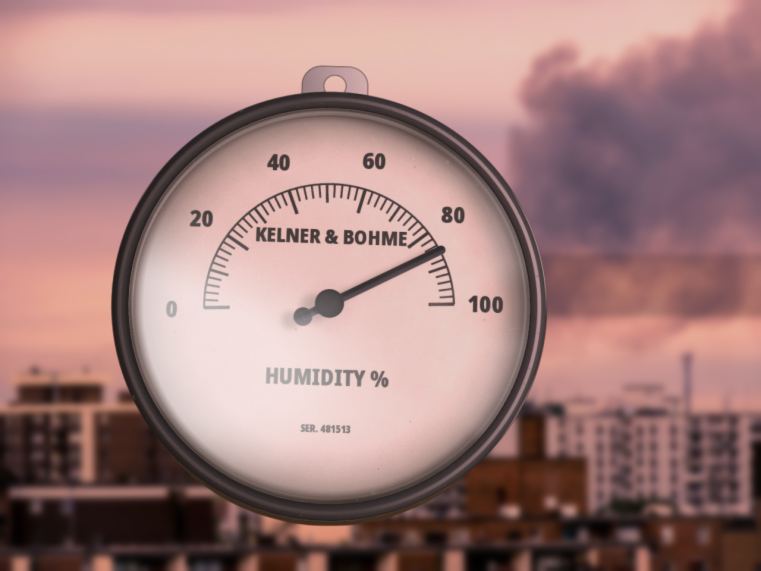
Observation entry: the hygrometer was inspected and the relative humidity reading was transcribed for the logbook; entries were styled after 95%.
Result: 86%
